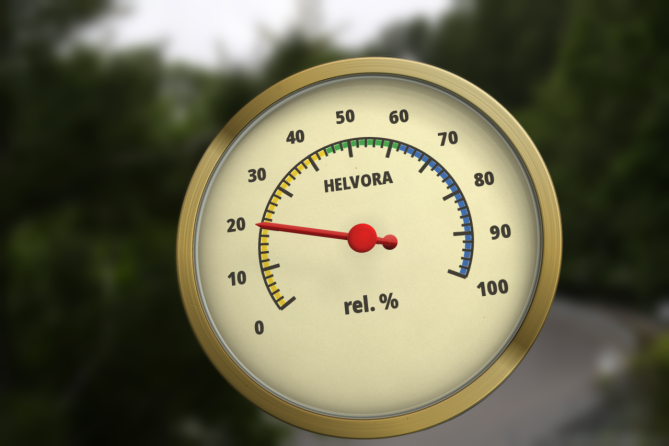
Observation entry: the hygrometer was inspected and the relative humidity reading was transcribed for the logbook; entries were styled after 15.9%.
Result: 20%
